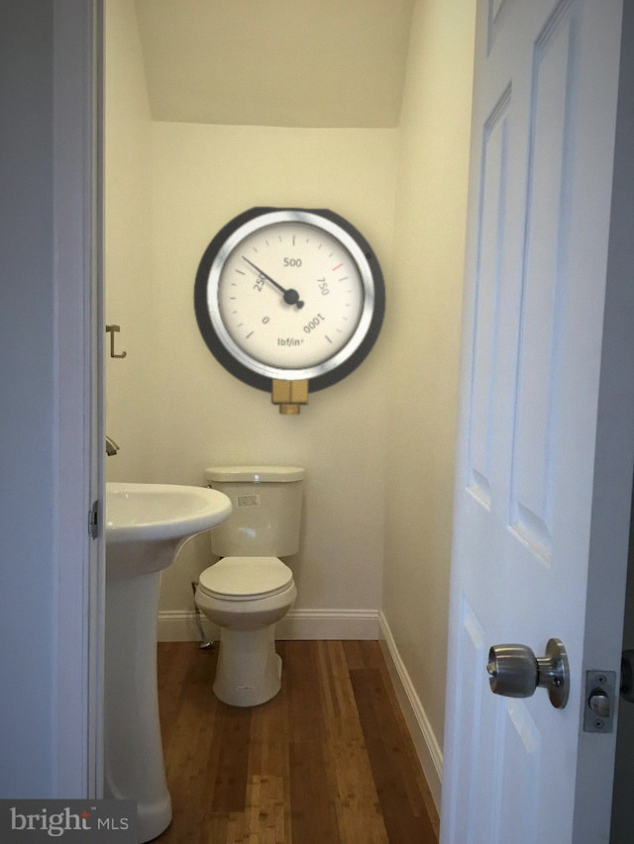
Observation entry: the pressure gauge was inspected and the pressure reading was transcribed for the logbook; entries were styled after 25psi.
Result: 300psi
